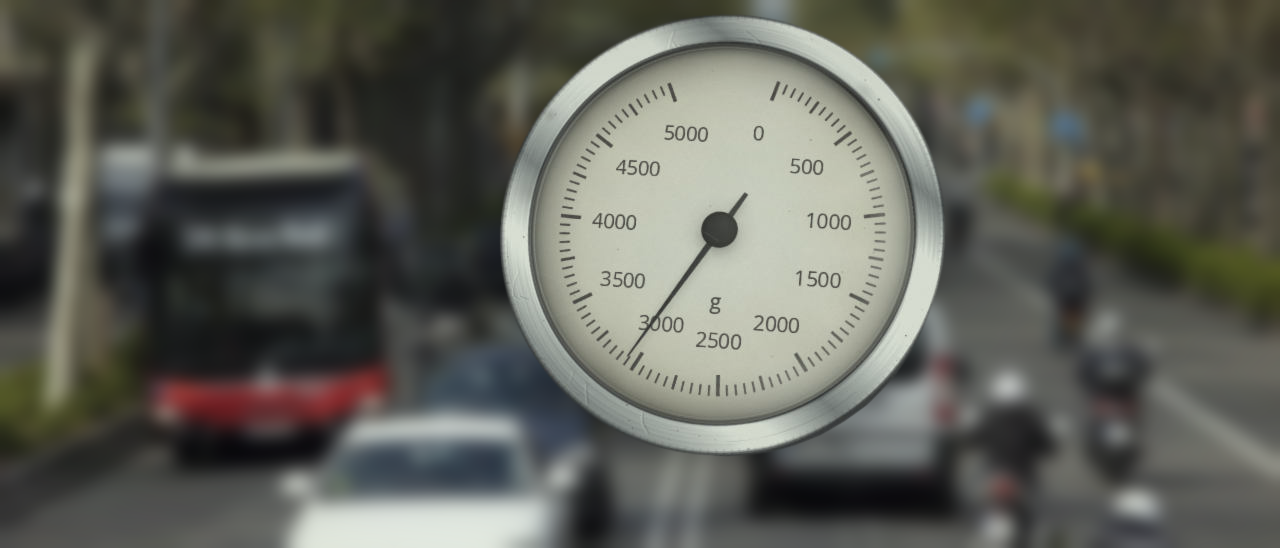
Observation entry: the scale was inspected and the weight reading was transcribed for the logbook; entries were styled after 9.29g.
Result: 3050g
